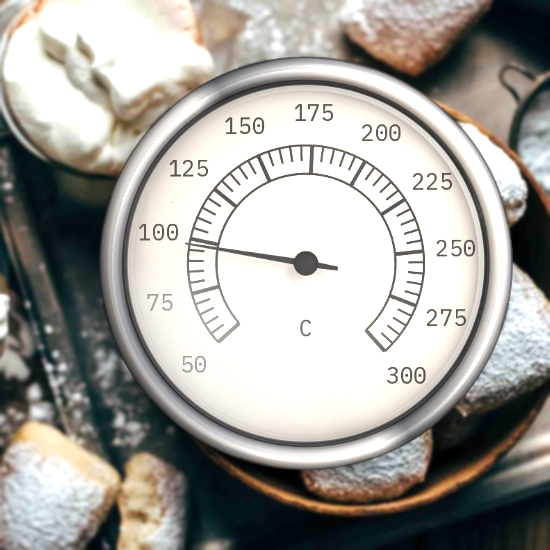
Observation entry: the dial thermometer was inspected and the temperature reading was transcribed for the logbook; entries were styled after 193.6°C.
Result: 97.5°C
